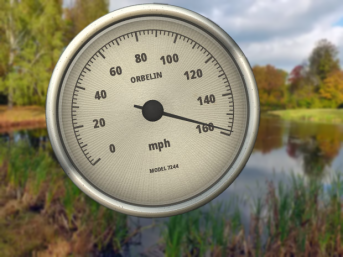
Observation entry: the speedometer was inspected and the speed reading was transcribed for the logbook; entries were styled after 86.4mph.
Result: 158mph
